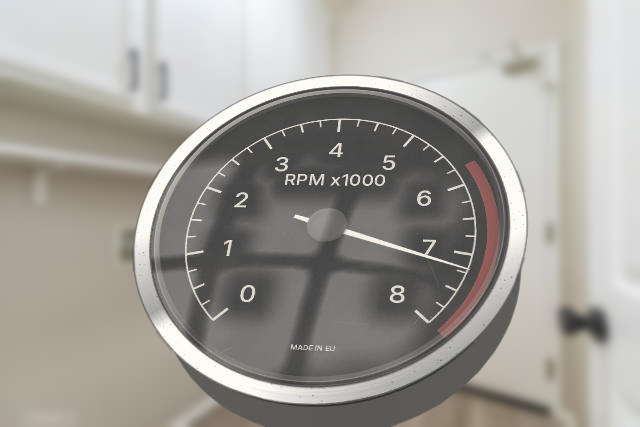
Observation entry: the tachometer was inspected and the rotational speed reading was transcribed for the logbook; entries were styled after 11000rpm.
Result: 7250rpm
